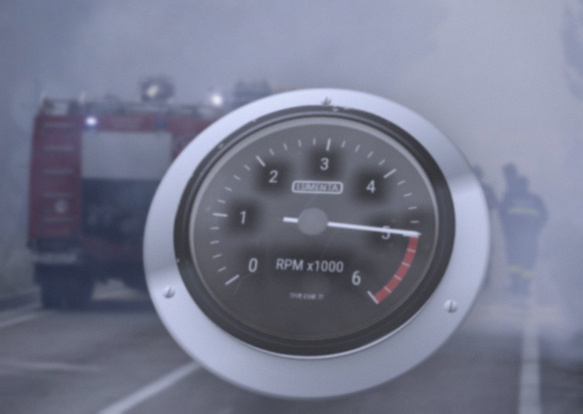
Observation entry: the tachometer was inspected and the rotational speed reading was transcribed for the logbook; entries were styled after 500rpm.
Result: 5000rpm
